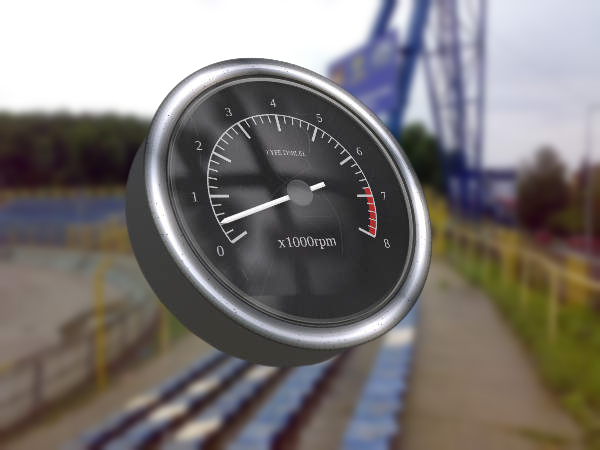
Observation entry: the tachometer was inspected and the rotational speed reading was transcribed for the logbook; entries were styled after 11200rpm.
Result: 400rpm
